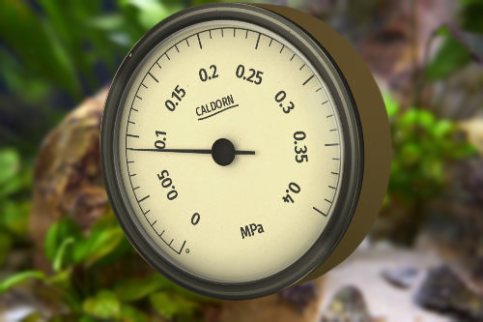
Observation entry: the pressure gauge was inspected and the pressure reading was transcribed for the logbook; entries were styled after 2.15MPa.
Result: 0.09MPa
